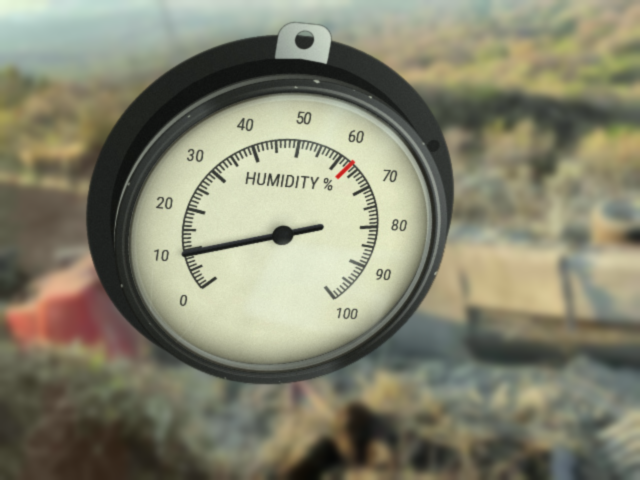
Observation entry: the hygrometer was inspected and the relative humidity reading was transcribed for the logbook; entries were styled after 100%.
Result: 10%
